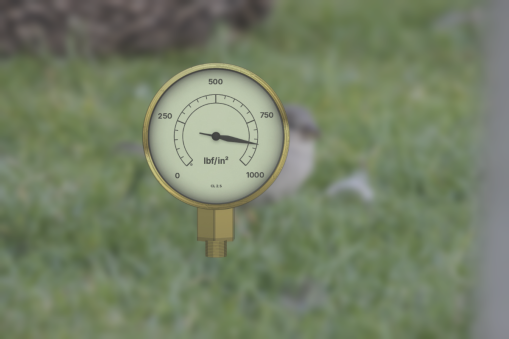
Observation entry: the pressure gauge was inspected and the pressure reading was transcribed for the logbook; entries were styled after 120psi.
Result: 875psi
